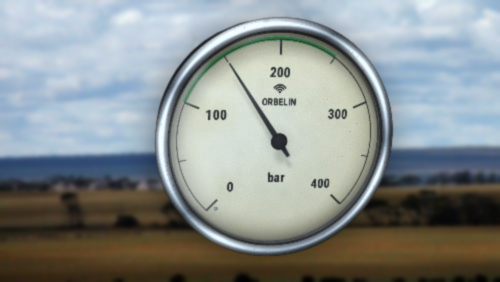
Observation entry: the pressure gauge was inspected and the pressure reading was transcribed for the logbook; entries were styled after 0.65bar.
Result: 150bar
